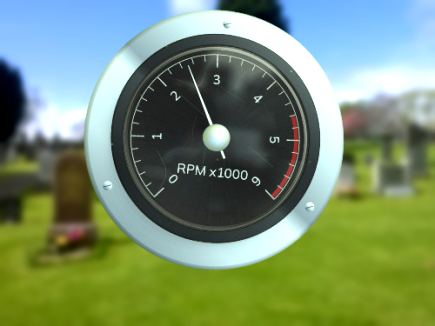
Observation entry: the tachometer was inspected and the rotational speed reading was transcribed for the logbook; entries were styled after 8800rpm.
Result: 2500rpm
